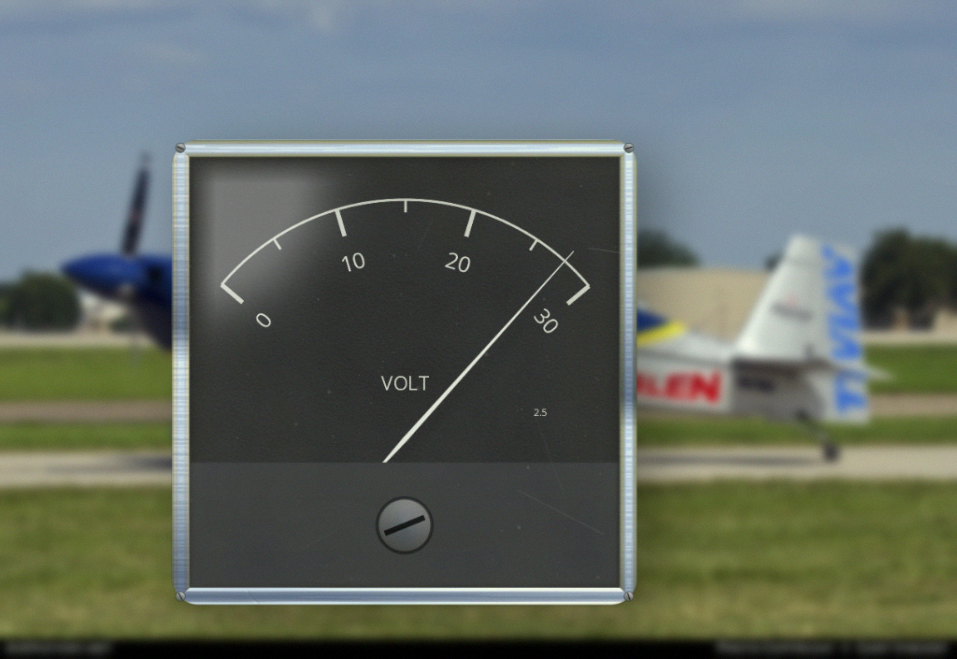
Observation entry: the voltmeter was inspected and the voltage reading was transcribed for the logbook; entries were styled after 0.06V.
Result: 27.5V
